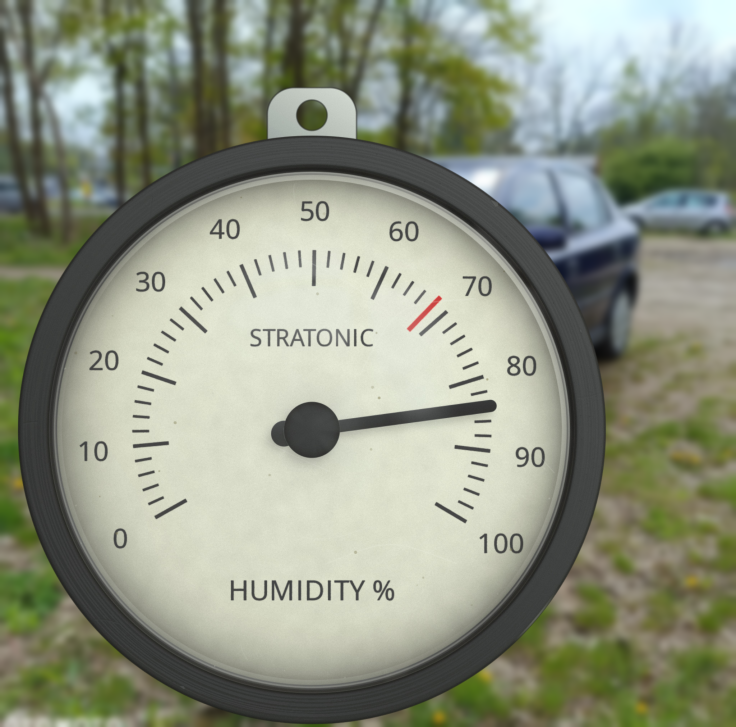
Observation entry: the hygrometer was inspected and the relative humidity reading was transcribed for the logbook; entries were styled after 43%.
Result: 84%
